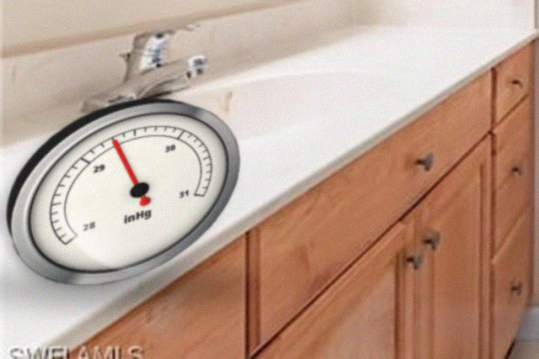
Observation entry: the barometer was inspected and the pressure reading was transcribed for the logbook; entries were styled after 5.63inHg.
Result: 29.3inHg
